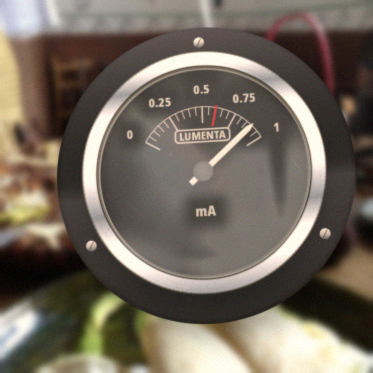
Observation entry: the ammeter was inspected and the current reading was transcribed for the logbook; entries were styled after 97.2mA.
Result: 0.9mA
